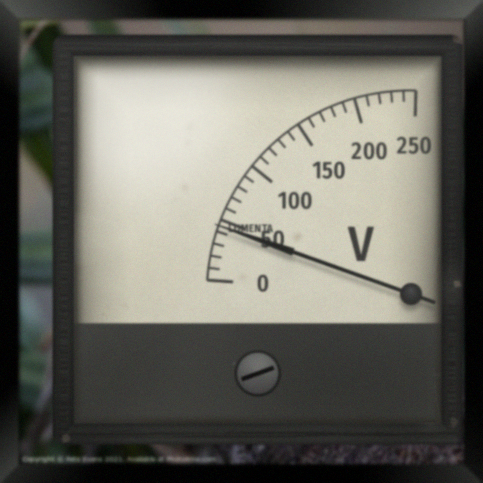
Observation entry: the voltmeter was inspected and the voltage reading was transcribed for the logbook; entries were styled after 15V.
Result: 45V
